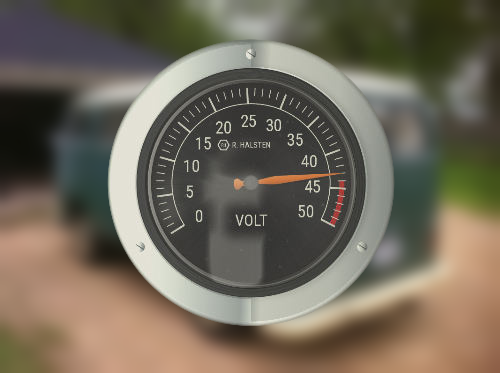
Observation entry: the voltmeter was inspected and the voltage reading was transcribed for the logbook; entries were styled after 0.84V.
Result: 43V
